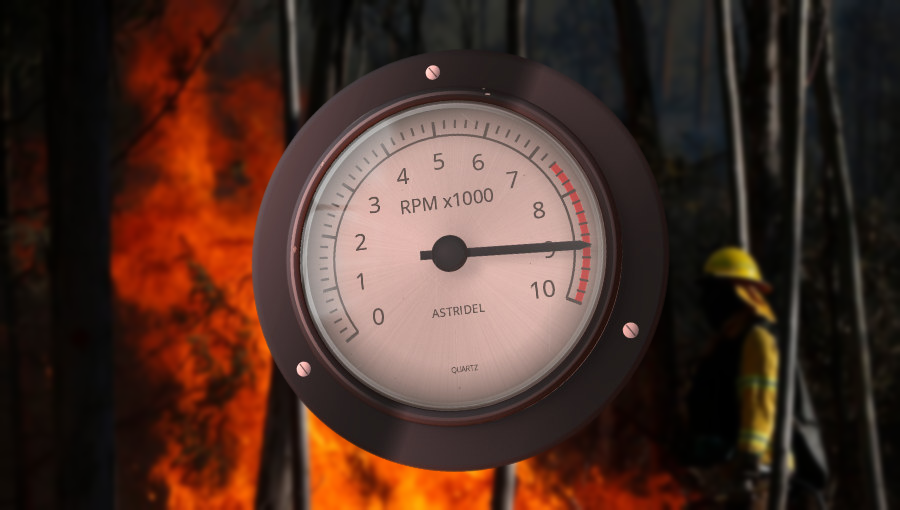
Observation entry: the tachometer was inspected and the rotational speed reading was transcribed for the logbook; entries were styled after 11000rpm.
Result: 9000rpm
